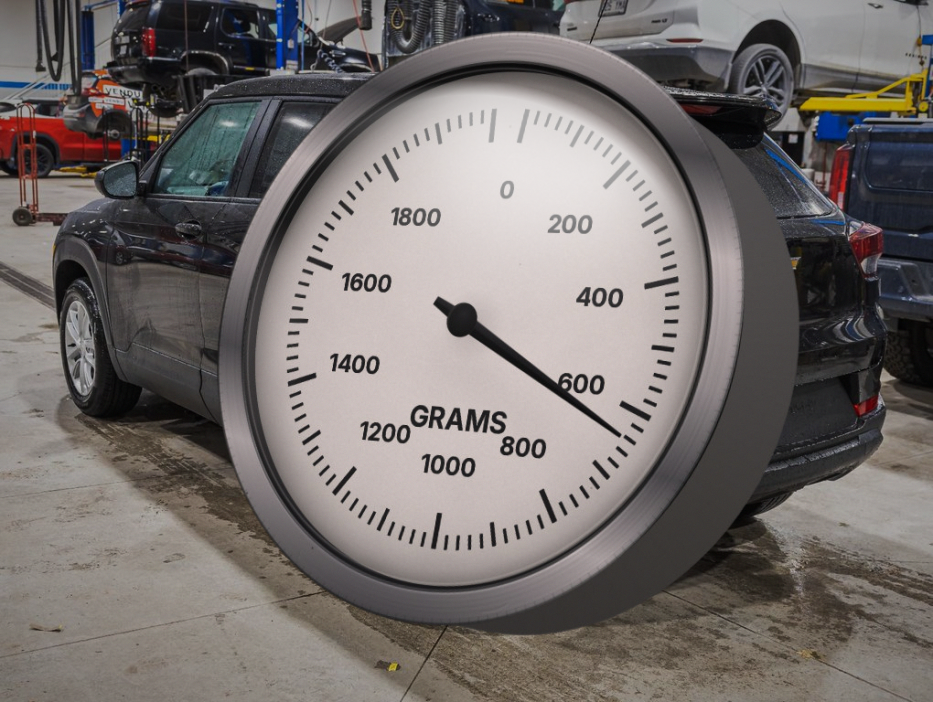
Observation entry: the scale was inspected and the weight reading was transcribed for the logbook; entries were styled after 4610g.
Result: 640g
